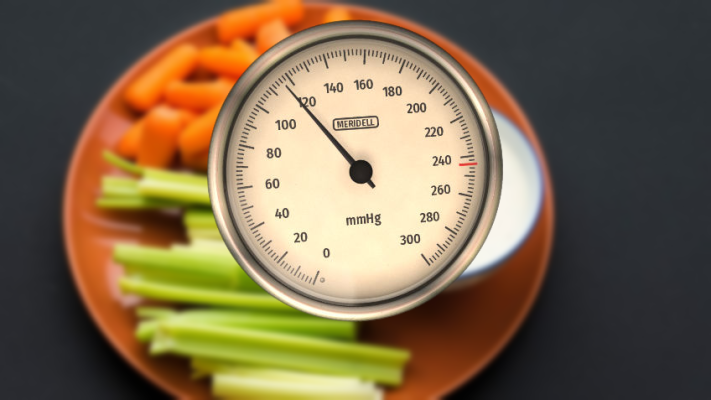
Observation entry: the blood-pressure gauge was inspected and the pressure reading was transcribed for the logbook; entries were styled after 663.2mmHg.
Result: 116mmHg
